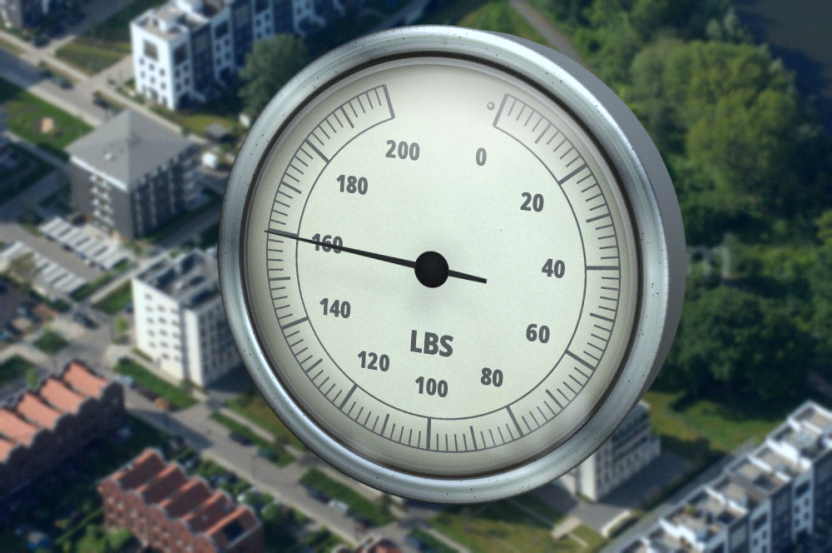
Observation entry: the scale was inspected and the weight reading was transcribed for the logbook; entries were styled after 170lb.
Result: 160lb
